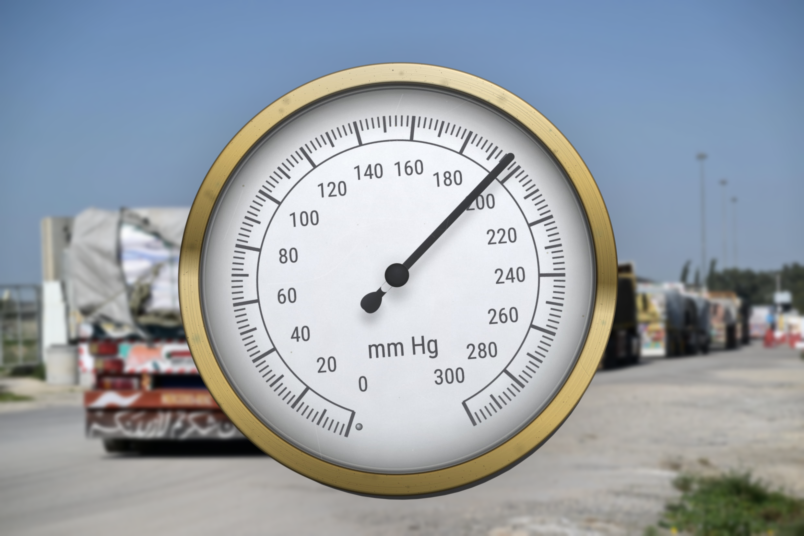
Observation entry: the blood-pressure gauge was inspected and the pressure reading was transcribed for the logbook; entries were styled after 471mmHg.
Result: 196mmHg
